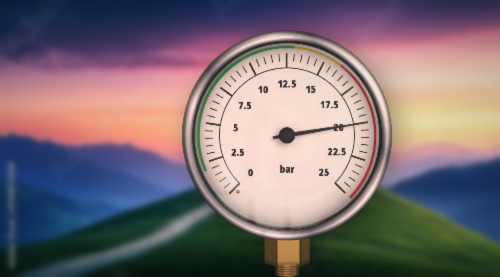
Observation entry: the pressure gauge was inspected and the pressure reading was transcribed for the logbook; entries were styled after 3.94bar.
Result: 20bar
